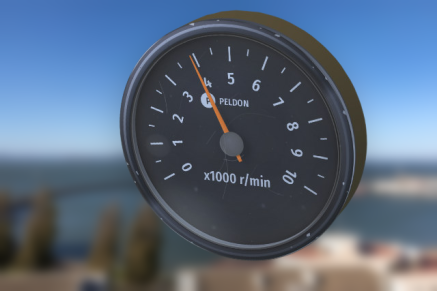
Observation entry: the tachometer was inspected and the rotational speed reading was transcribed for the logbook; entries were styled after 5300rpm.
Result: 4000rpm
